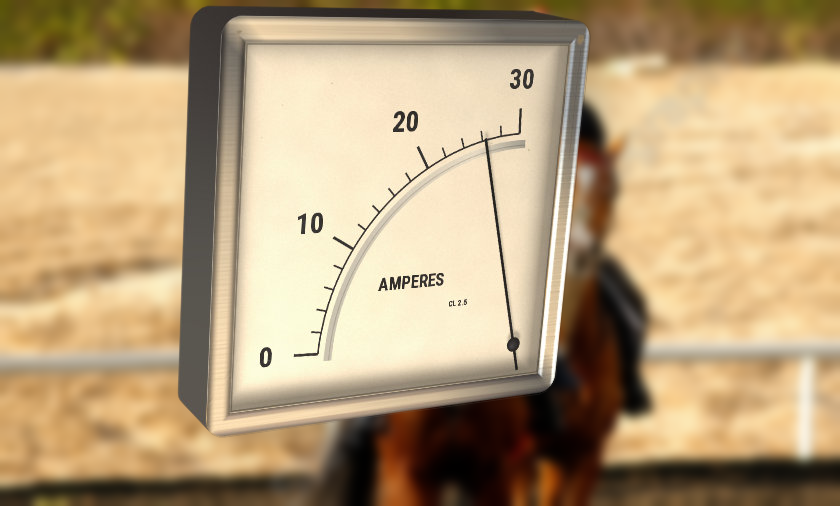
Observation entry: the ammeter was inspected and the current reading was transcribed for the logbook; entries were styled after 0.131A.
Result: 26A
